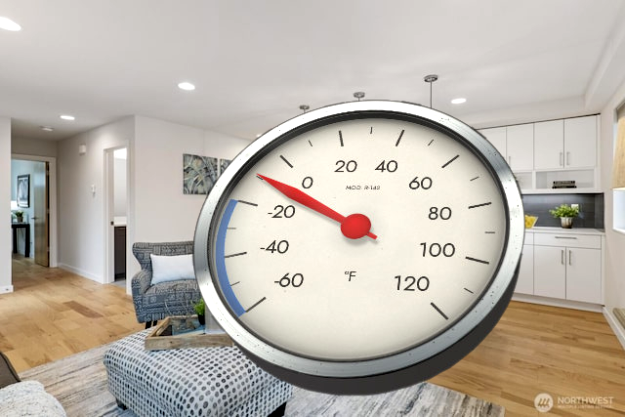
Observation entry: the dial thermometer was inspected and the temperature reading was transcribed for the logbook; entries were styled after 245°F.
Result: -10°F
